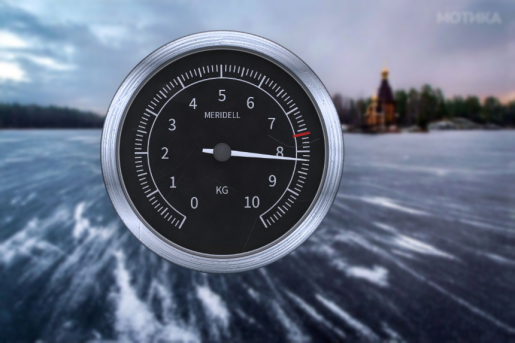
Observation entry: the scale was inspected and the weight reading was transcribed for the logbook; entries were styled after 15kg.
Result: 8.2kg
